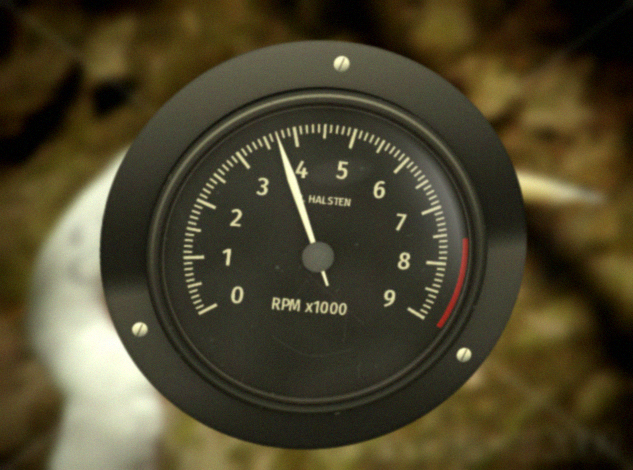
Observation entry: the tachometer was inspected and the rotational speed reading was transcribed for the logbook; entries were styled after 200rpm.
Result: 3700rpm
